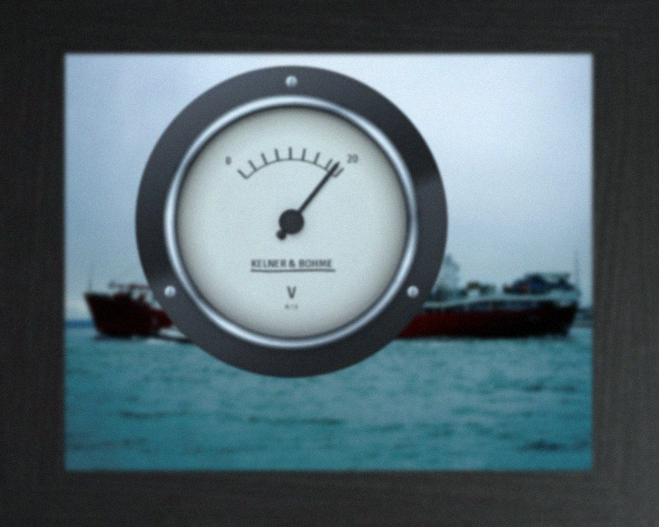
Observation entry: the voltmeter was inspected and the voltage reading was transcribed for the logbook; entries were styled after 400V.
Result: 18.75V
